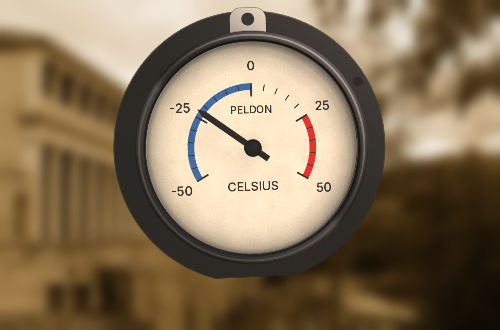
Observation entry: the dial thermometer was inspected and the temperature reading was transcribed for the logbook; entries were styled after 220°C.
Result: -22.5°C
